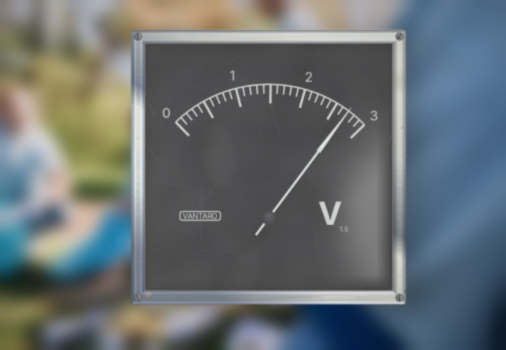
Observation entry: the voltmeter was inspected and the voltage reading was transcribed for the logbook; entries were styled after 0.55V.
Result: 2.7V
